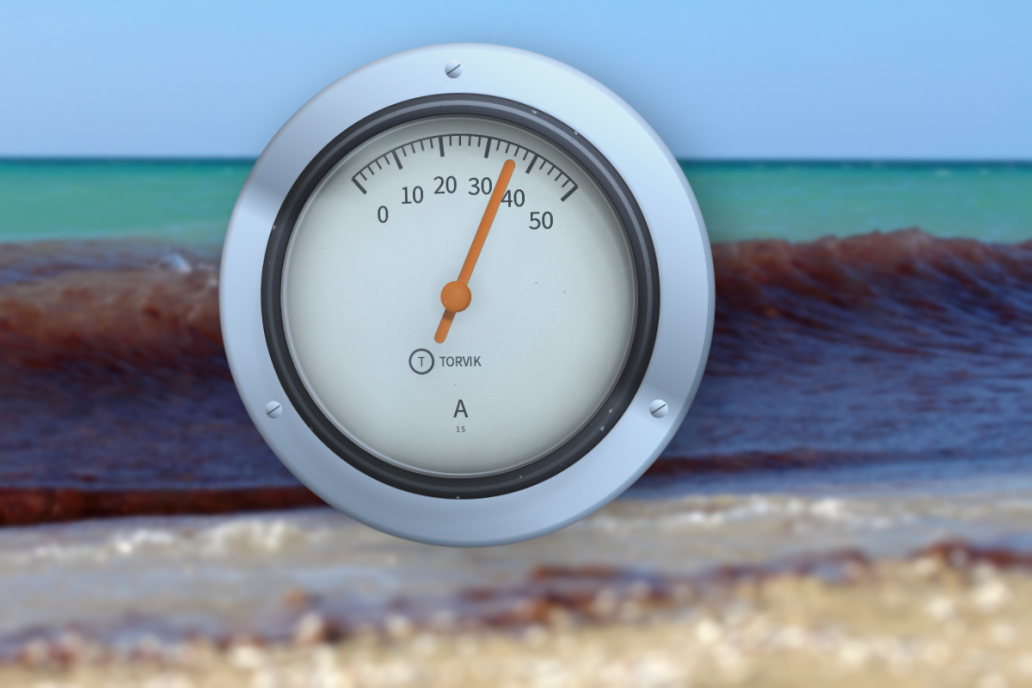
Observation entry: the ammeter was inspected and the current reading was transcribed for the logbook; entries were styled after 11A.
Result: 36A
